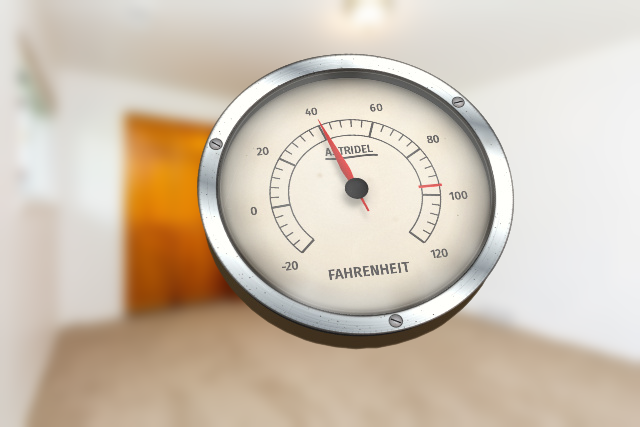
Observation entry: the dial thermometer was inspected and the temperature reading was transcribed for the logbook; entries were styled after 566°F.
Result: 40°F
